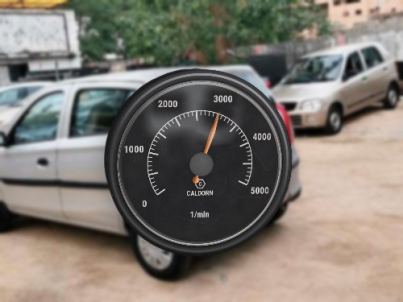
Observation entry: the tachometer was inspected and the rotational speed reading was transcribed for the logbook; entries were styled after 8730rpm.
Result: 3000rpm
